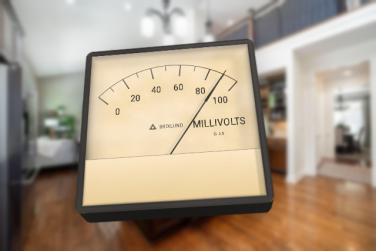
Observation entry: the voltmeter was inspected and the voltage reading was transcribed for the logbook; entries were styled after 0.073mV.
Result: 90mV
